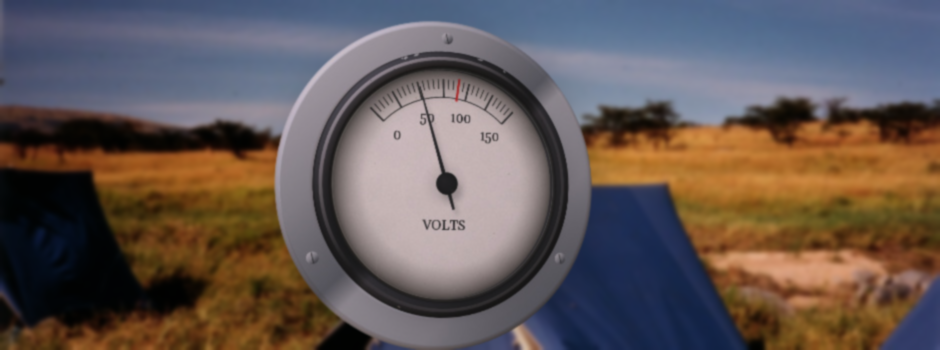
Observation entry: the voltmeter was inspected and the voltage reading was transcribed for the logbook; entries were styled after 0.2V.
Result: 50V
